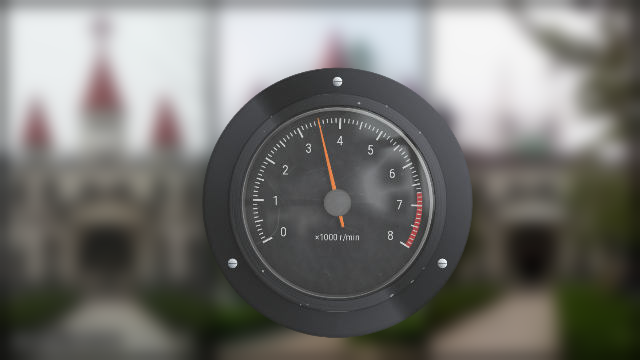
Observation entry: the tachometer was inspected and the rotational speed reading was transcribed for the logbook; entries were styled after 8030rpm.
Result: 3500rpm
